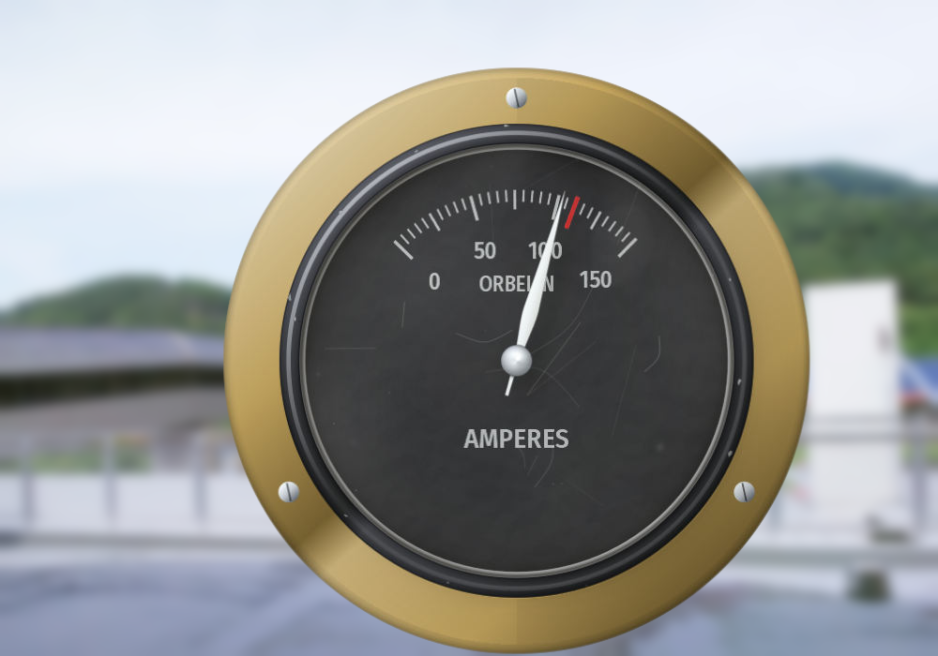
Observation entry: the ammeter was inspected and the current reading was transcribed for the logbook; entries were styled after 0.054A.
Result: 102.5A
